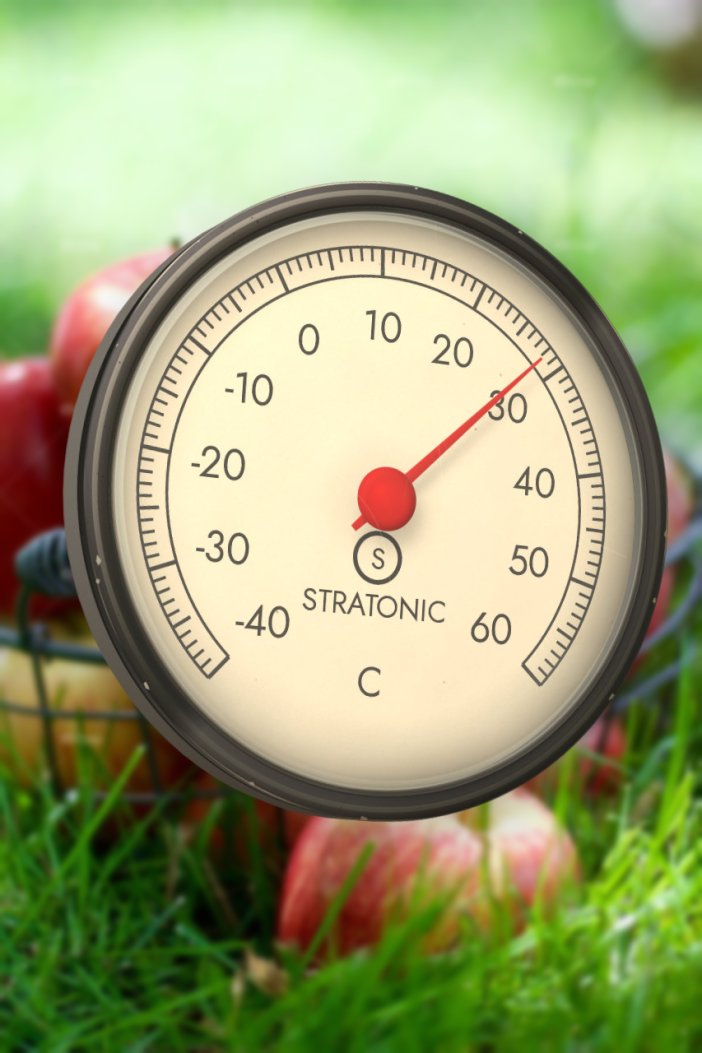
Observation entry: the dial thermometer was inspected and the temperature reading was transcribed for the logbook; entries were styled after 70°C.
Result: 28°C
